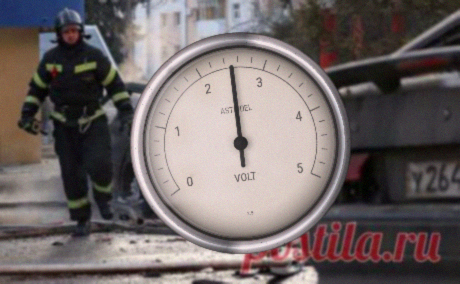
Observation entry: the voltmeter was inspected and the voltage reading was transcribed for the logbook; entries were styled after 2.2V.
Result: 2.5V
